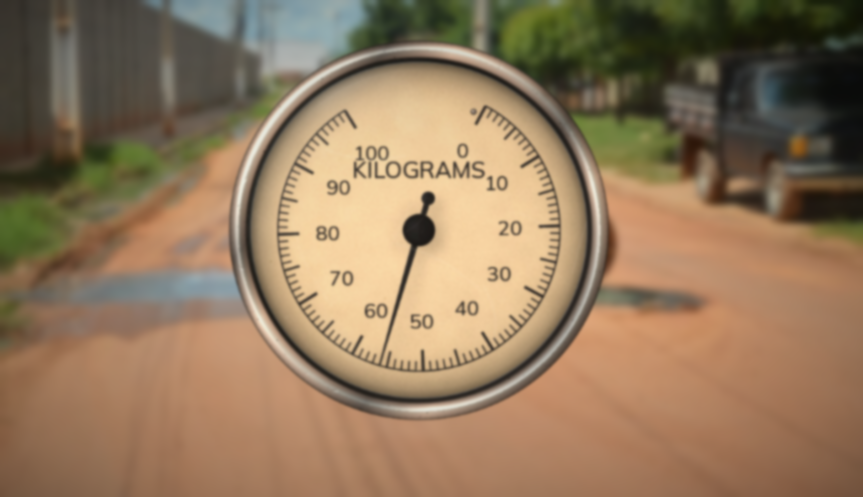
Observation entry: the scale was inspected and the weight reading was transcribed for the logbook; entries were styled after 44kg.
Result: 56kg
